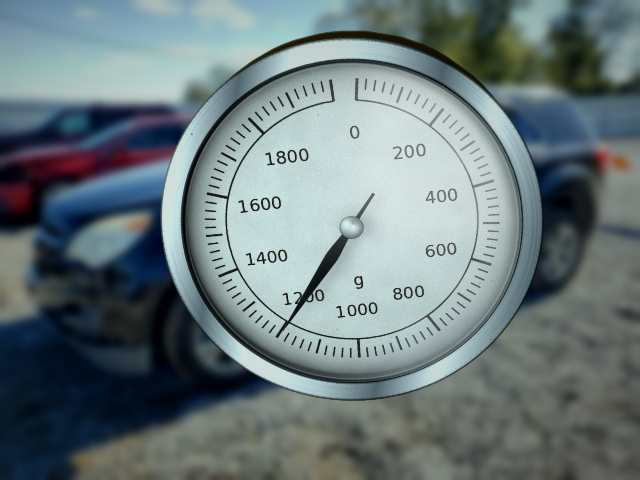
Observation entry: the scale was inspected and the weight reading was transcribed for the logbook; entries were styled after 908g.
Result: 1200g
